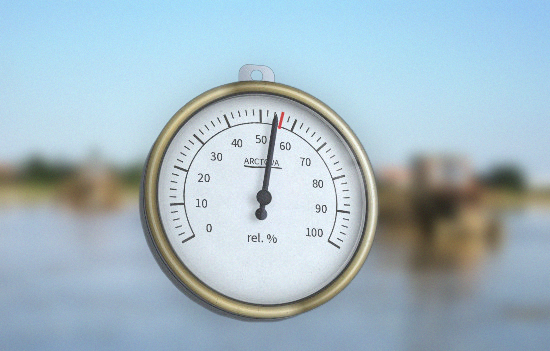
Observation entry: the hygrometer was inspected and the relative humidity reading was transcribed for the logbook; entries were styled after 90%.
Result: 54%
